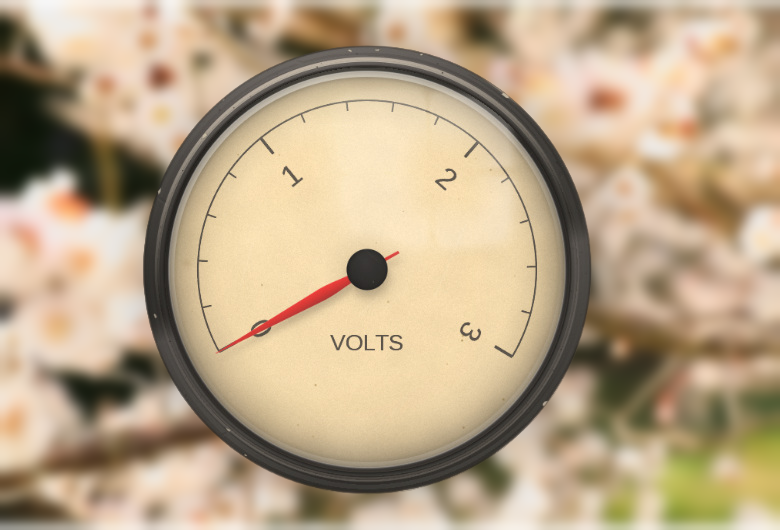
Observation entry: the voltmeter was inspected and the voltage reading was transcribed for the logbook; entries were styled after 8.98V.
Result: 0V
